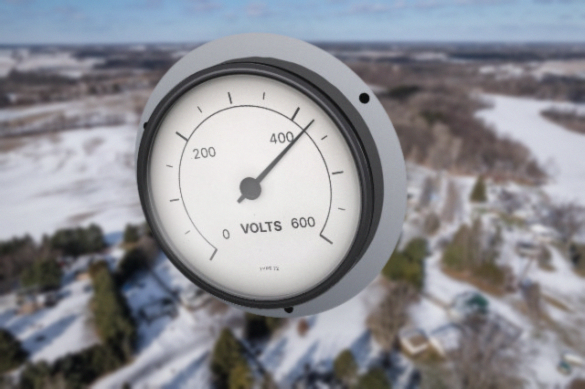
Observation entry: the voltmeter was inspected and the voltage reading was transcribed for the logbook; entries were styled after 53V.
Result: 425V
